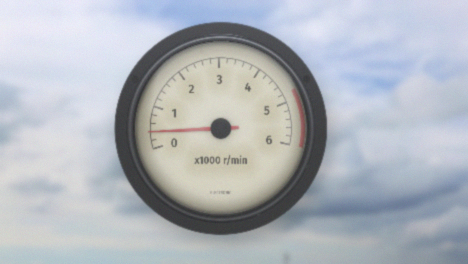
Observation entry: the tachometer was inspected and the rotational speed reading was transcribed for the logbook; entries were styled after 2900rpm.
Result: 400rpm
